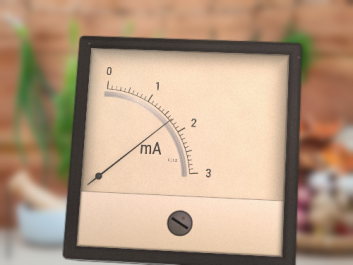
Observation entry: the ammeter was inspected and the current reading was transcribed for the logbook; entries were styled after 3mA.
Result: 1.7mA
